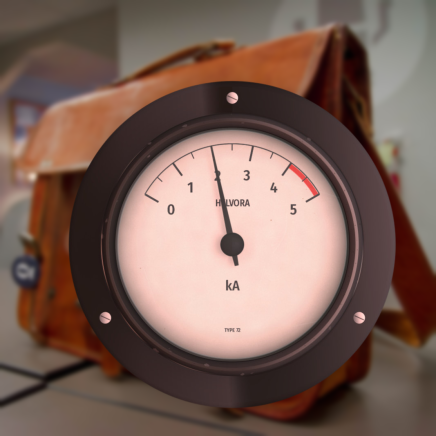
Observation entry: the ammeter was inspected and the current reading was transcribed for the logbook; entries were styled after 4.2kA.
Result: 2kA
